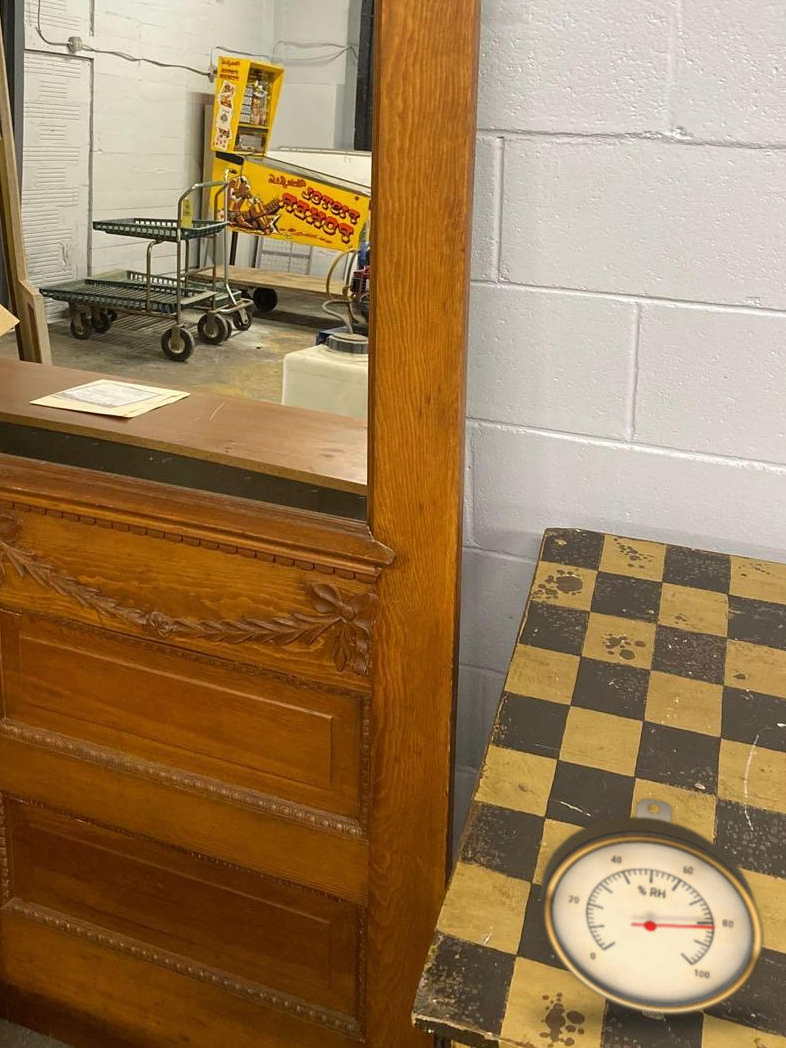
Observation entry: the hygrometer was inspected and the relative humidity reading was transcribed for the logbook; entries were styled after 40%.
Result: 80%
